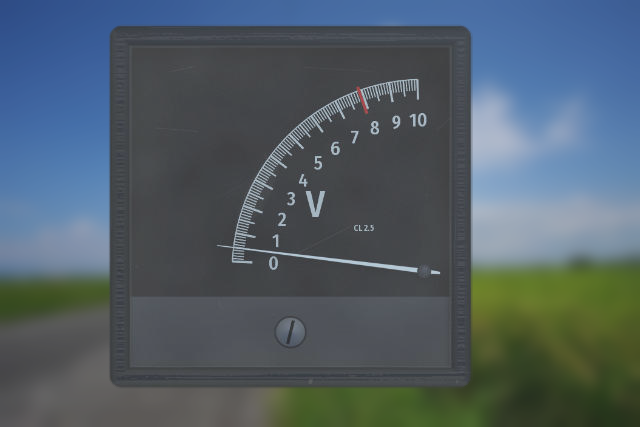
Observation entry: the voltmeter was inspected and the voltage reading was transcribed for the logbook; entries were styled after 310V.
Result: 0.5V
